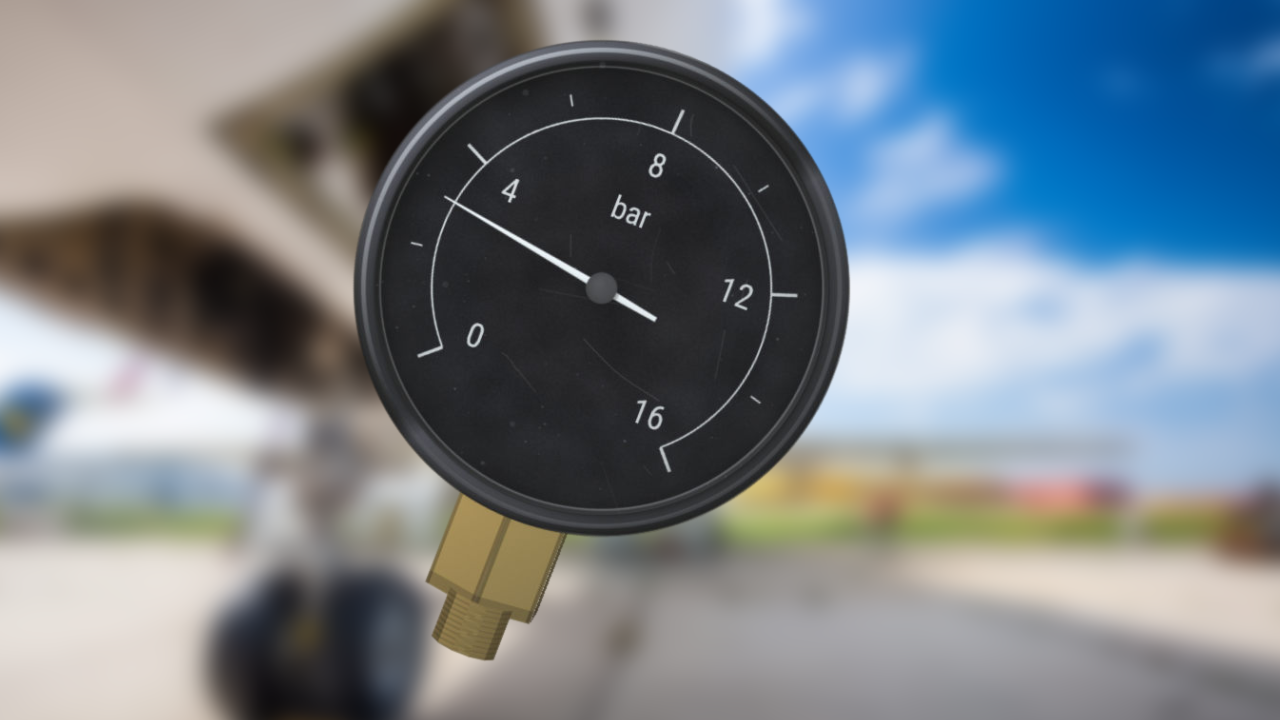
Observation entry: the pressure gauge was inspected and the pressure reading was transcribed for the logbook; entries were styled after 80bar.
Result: 3bar
